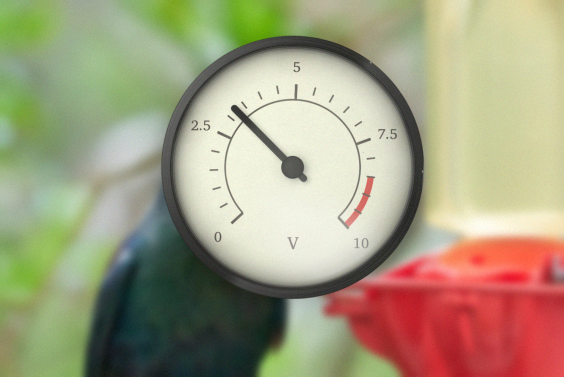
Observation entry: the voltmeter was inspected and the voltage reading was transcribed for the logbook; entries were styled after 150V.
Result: 3.25V
